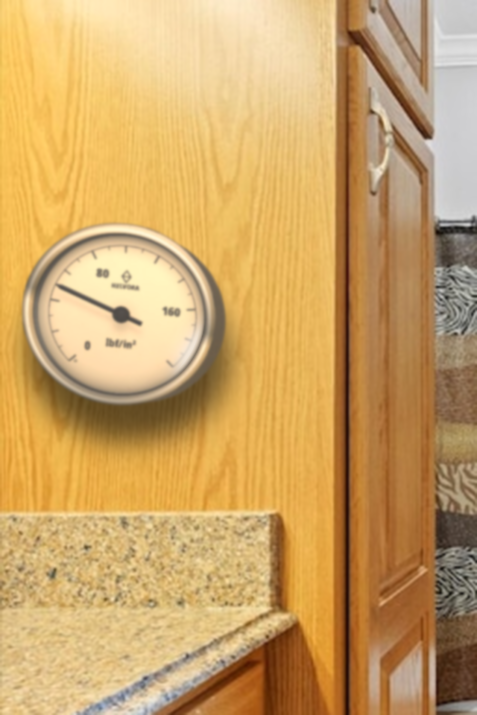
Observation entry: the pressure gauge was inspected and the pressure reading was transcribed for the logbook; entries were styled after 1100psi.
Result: 50psi
